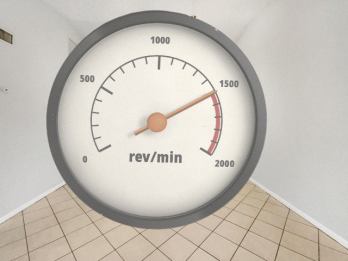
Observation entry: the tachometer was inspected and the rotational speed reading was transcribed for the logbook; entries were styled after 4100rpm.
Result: 1500rpm
